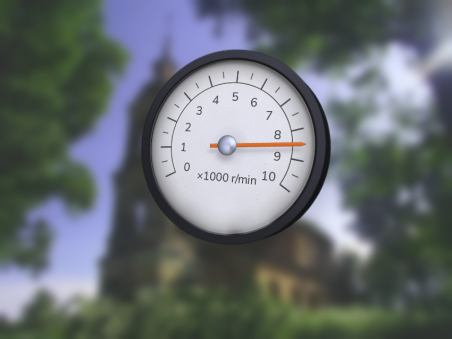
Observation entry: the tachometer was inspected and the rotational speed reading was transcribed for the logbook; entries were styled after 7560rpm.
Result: 8500rpm
